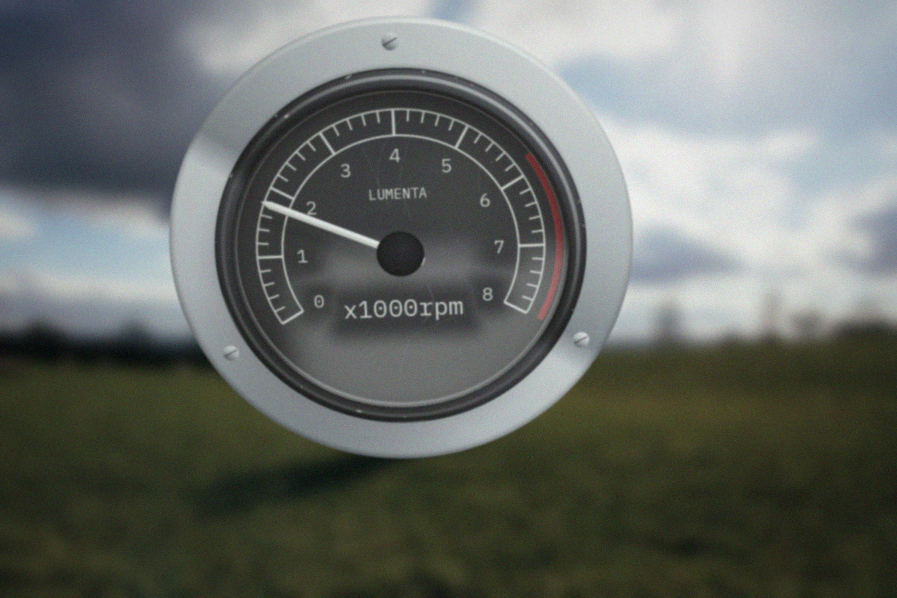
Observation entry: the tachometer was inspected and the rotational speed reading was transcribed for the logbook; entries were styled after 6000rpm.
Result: 1800rpm
